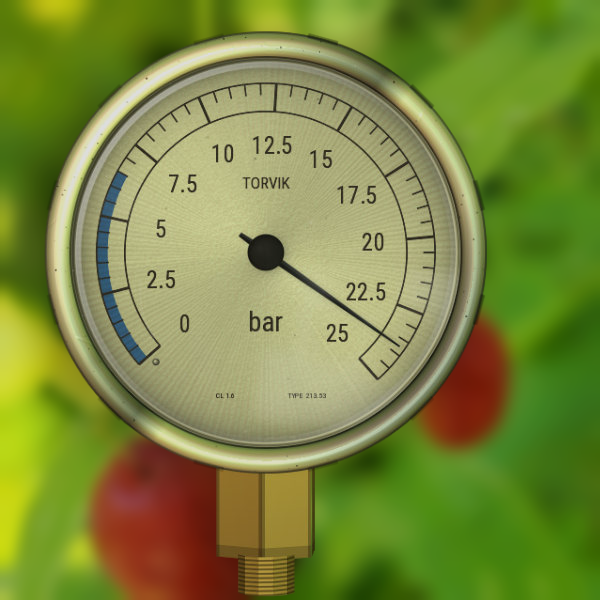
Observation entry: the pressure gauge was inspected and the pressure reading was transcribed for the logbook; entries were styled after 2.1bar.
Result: 23.75bar
